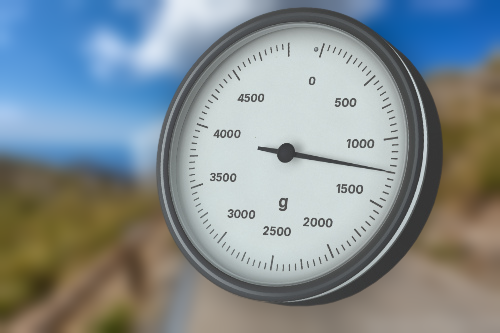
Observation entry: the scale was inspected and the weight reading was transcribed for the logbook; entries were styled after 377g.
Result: 1250g
